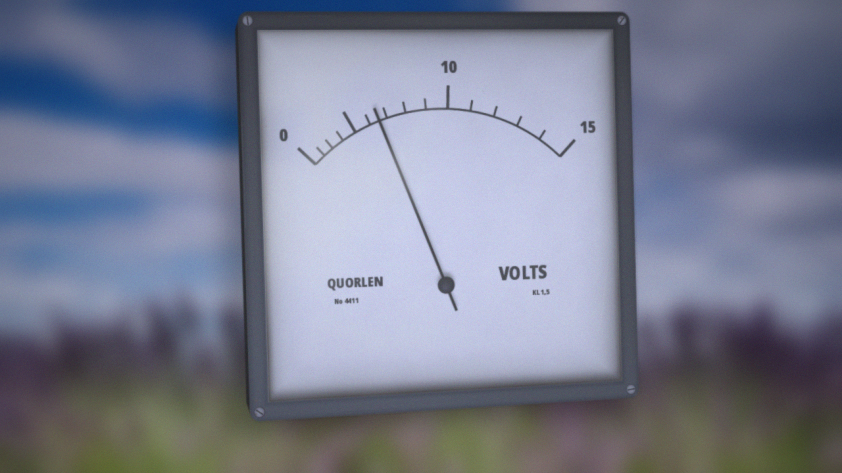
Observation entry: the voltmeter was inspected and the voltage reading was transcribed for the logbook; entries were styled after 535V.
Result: 6.5V
